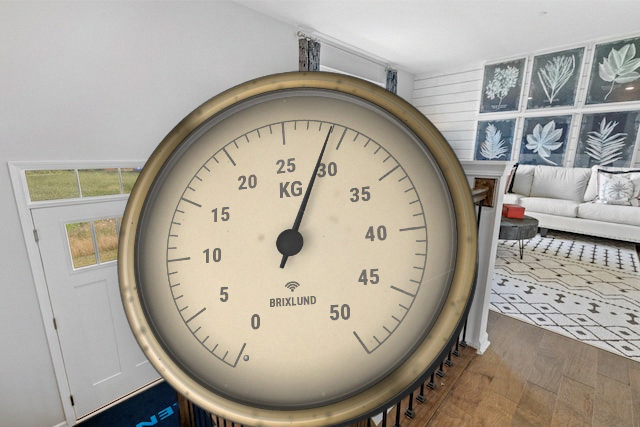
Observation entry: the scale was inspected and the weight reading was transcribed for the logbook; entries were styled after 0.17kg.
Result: 29kg
